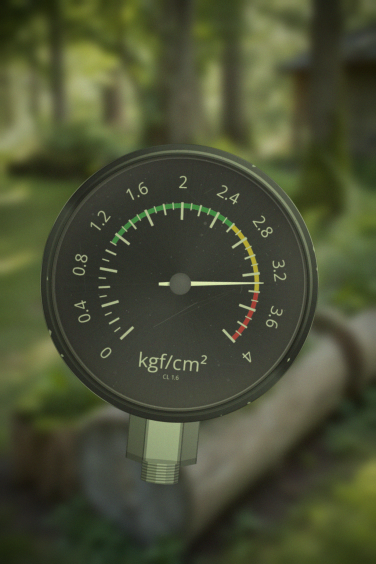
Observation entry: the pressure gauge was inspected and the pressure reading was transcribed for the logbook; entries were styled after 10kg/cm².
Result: 3.3kg/cm²
